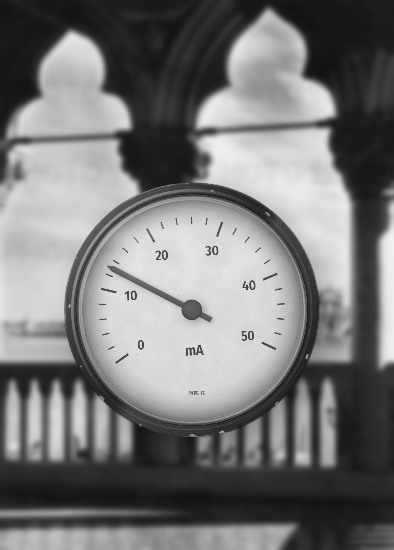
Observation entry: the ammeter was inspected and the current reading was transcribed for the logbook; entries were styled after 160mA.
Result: 13mA
